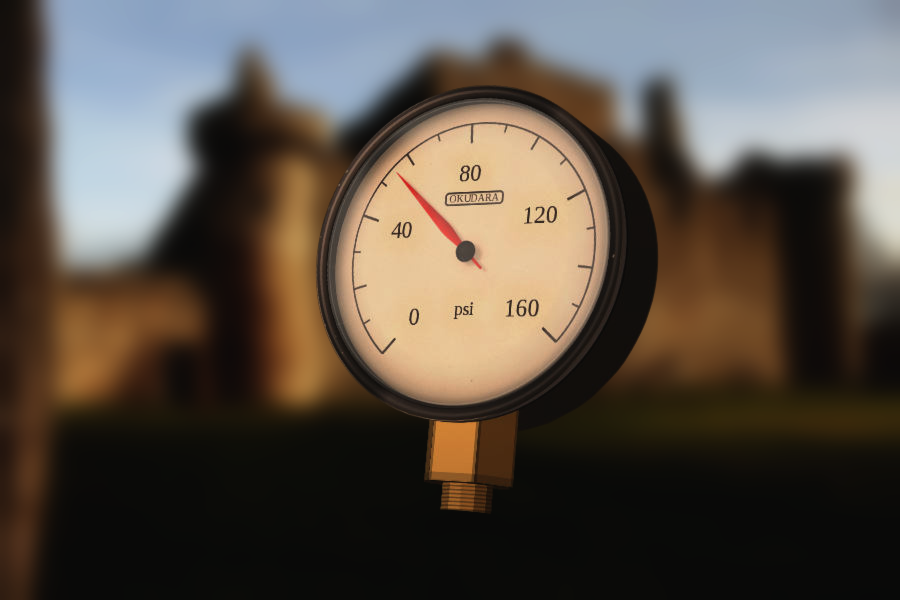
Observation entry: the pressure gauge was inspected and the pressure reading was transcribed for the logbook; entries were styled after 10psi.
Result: 55psi
